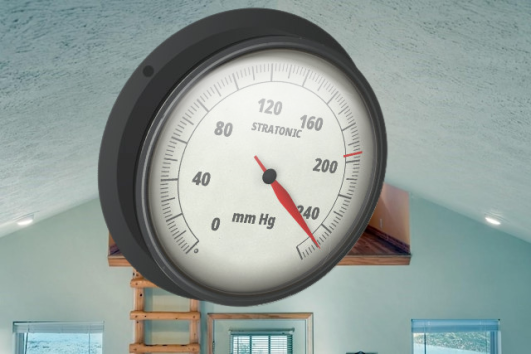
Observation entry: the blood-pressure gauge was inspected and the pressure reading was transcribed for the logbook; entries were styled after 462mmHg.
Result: 250mmHg
